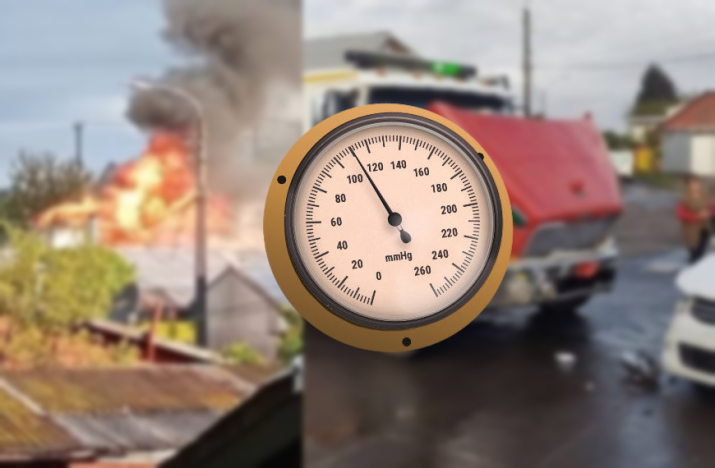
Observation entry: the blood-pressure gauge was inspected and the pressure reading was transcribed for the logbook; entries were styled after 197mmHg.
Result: 110mmHg
